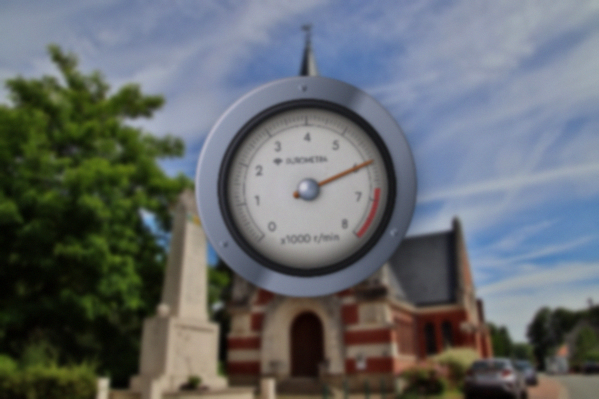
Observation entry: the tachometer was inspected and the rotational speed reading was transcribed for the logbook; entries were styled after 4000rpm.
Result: 6000rpm
